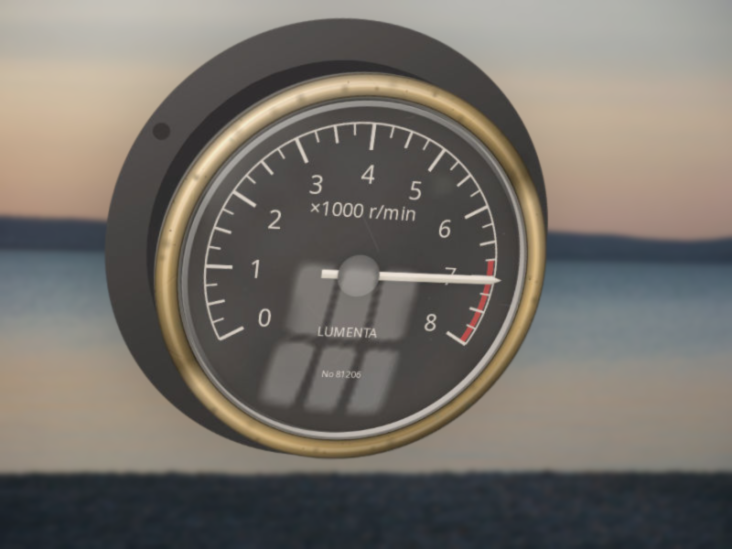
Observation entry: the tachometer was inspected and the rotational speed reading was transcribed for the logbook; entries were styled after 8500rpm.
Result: 7000rpm
